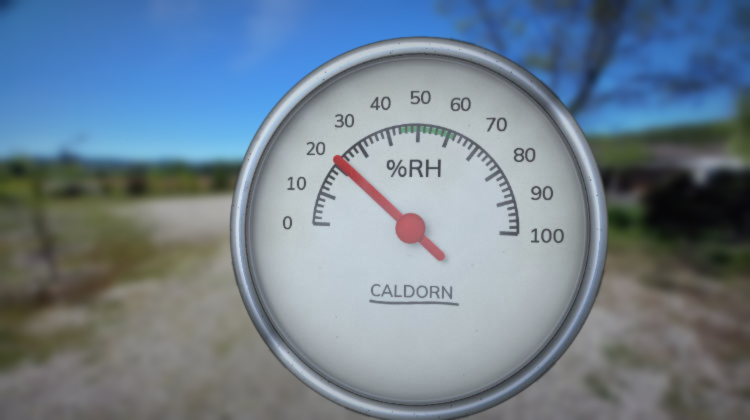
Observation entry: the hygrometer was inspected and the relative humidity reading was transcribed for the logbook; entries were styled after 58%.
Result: 22%
